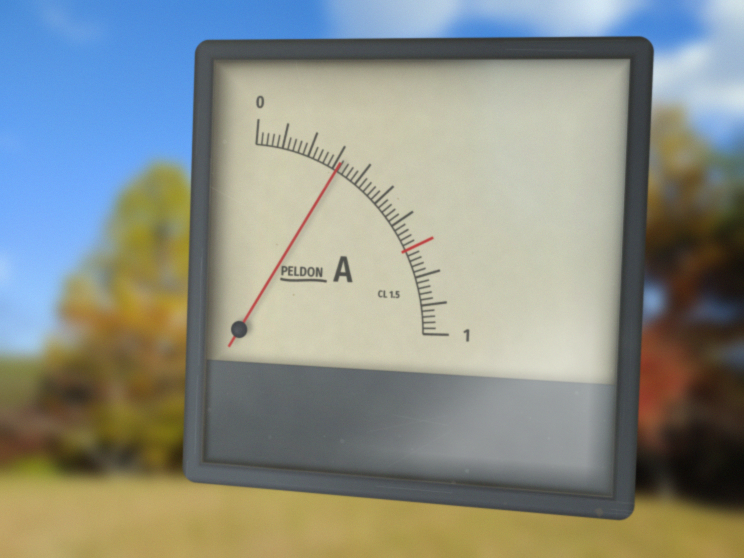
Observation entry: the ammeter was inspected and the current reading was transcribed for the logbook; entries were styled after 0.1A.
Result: 0.32A
